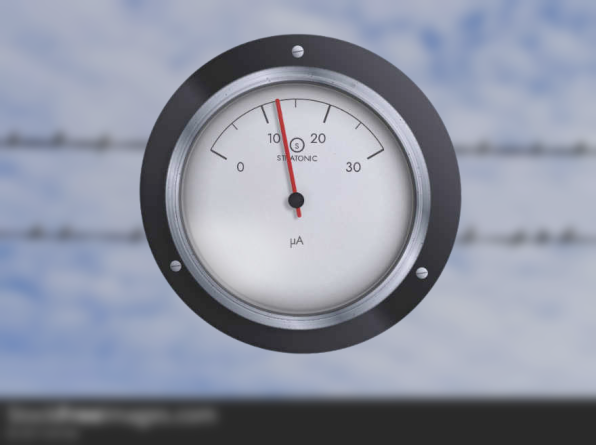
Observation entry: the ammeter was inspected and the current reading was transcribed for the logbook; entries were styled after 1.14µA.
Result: 12.5µA
